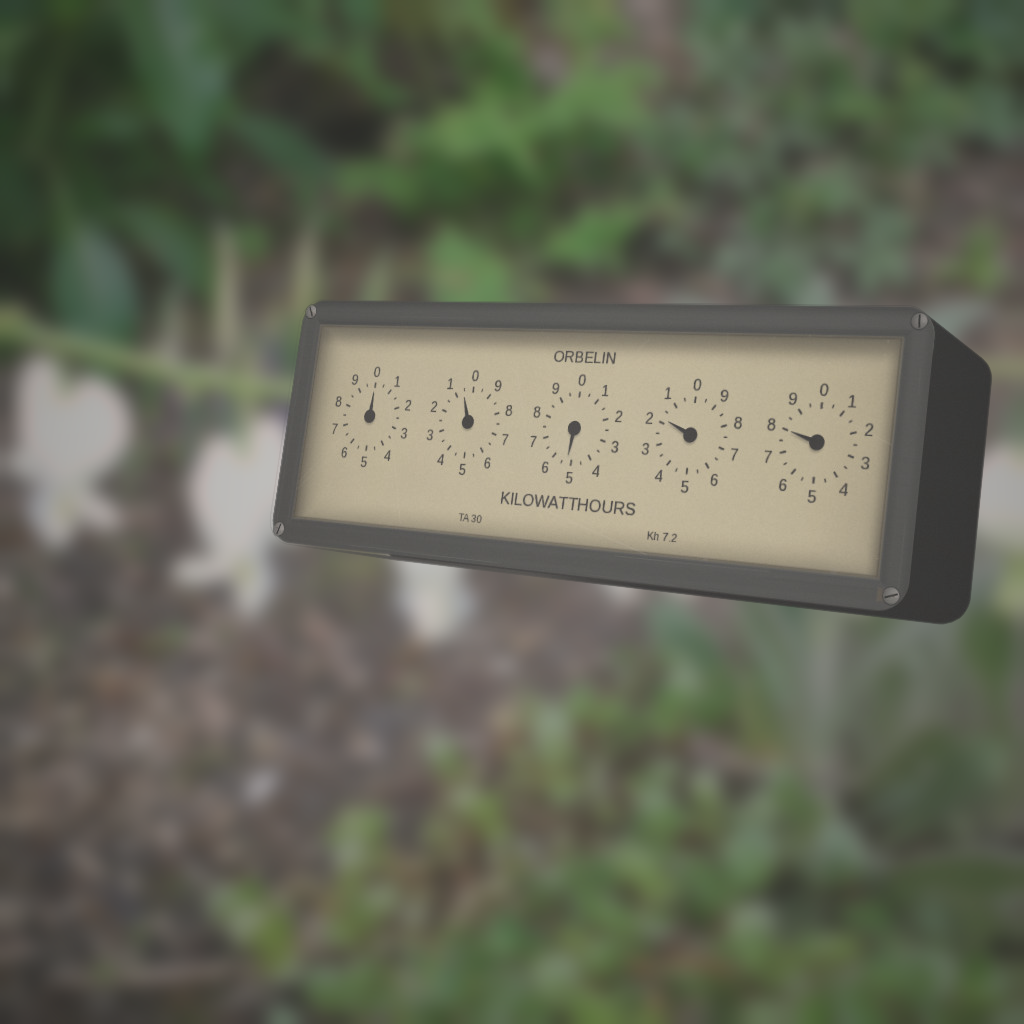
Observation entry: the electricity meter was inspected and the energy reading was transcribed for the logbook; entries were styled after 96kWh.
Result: 518kWh
